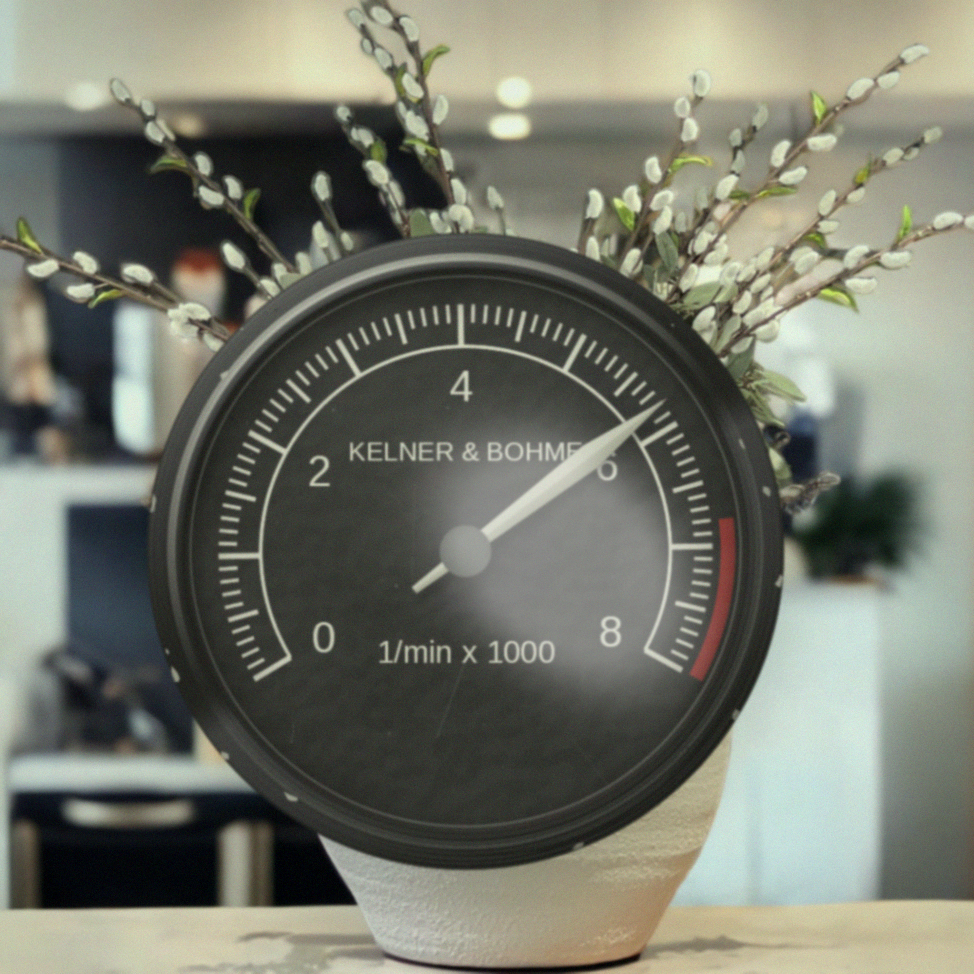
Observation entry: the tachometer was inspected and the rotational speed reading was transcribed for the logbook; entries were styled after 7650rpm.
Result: 5800rpm
